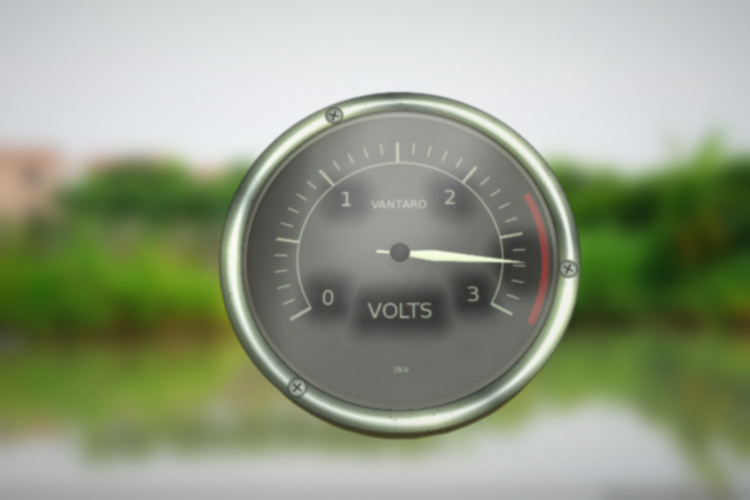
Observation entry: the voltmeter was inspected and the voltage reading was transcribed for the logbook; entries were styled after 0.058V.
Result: 2.7V
